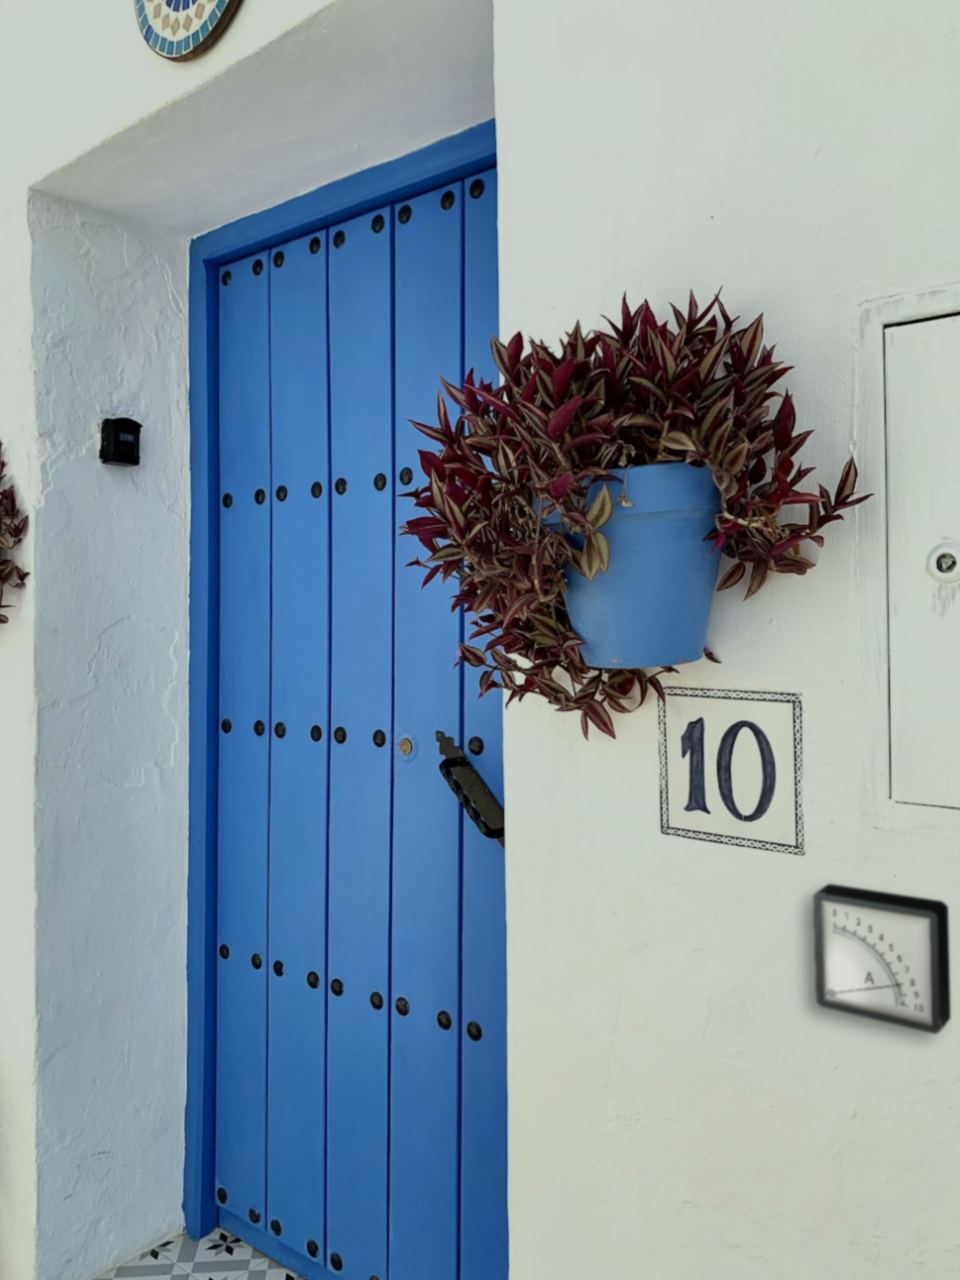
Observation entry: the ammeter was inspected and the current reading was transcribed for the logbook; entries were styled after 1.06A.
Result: 8A
